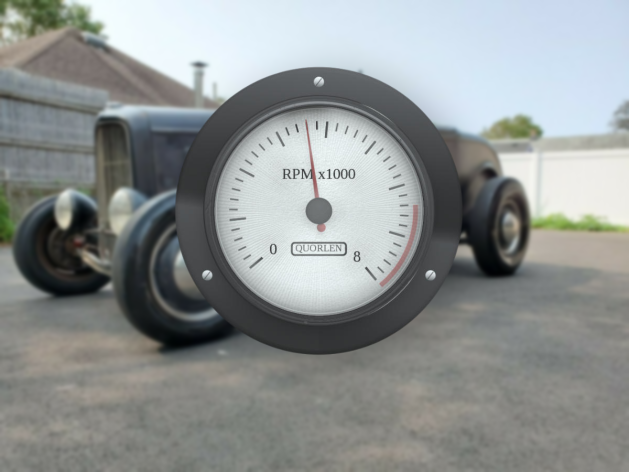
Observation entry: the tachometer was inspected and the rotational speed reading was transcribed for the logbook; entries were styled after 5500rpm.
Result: 3600rpm
